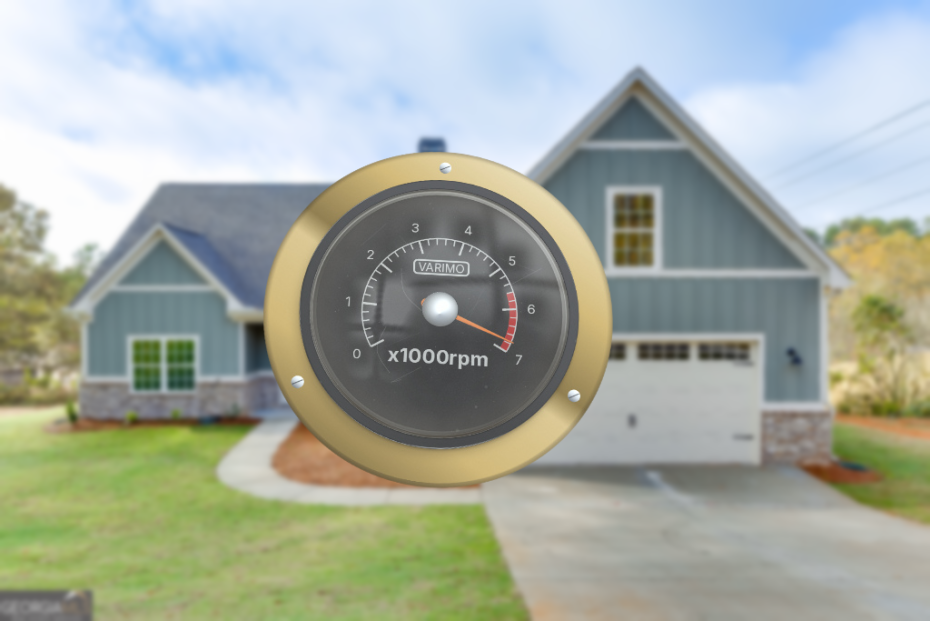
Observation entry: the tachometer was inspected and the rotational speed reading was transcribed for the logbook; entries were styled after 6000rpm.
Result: 6800rpm
